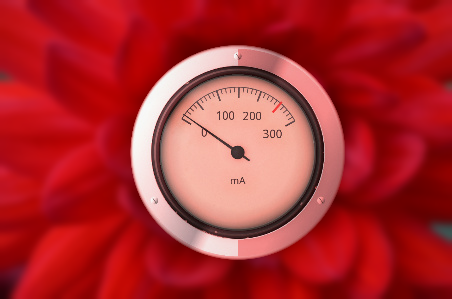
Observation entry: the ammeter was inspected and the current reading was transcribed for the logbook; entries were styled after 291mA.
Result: 10mA
